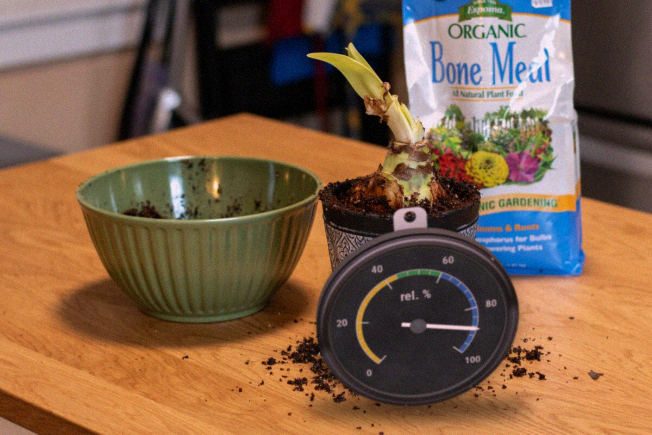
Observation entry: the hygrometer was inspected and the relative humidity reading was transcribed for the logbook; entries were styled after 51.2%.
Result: 88%
